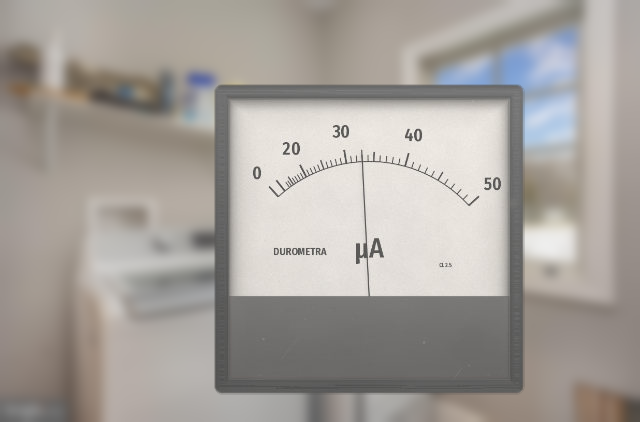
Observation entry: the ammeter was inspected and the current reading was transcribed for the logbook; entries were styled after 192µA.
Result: 33µA
